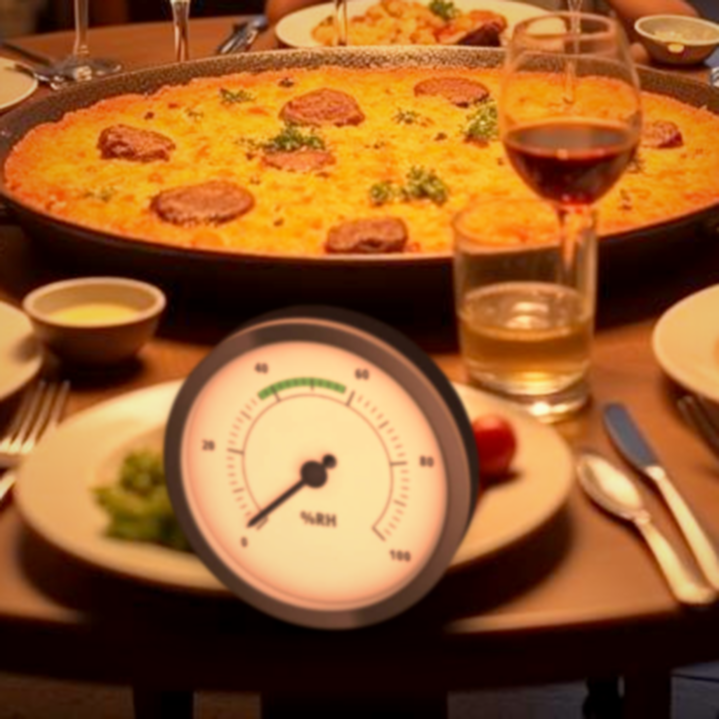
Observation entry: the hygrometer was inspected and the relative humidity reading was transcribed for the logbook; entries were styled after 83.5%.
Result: 2%
